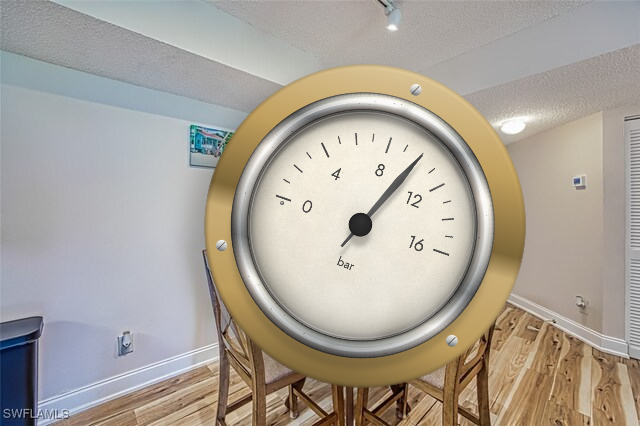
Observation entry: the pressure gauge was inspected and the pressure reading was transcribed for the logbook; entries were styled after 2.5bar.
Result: 10bar
